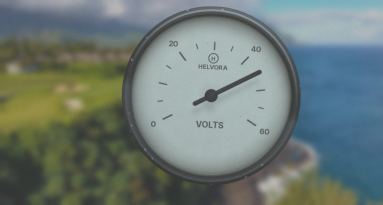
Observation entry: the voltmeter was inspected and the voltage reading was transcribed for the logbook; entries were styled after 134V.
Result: 45V
